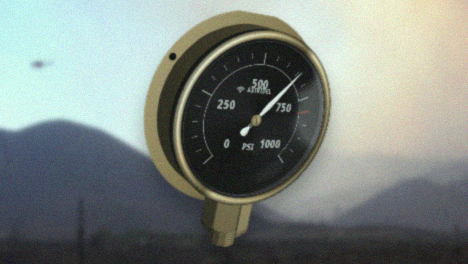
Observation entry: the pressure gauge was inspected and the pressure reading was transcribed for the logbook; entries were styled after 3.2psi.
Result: 650psi
